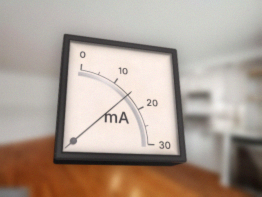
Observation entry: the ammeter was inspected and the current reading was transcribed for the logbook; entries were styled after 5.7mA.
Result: 15mA
